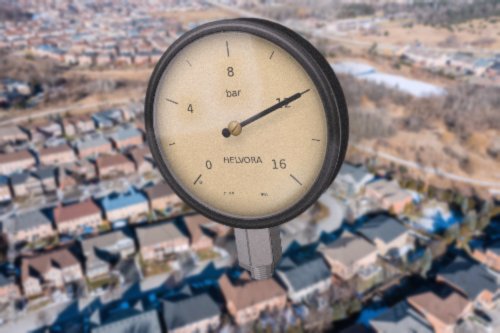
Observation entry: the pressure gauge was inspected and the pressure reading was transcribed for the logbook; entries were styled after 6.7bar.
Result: 12bar
